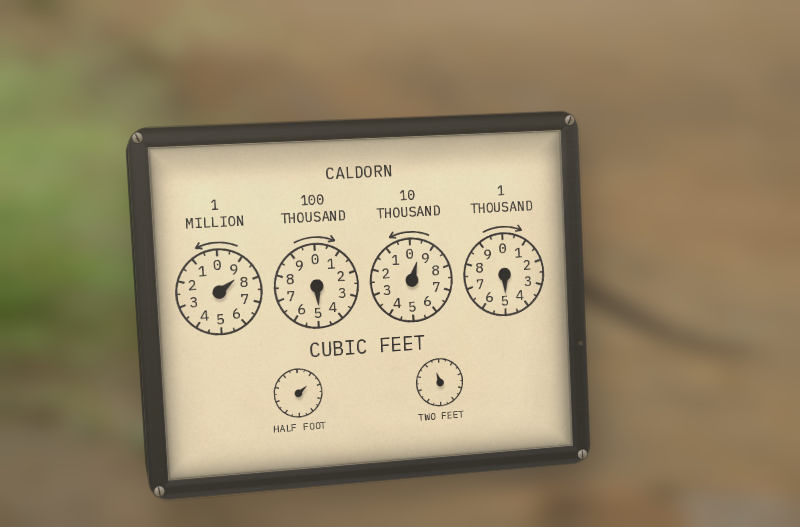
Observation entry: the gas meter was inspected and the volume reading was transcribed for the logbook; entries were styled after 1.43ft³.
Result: 849500ft³
